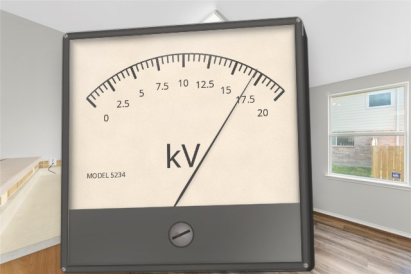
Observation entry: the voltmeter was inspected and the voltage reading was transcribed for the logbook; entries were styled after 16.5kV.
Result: 17kV
